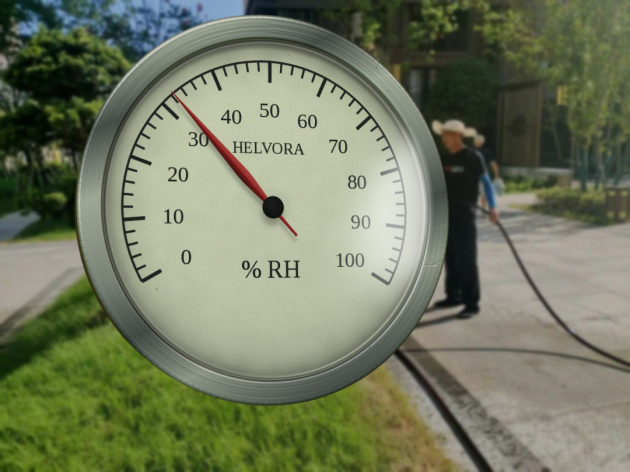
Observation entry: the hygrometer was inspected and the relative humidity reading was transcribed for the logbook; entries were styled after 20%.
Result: 32%
